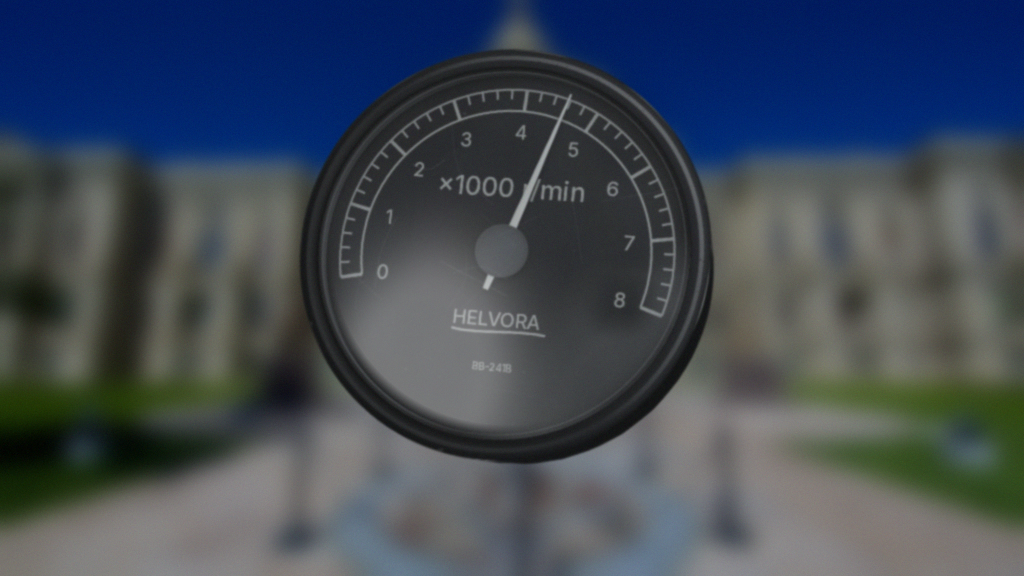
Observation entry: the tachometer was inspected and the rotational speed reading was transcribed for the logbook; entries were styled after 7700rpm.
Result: 4600rpm
